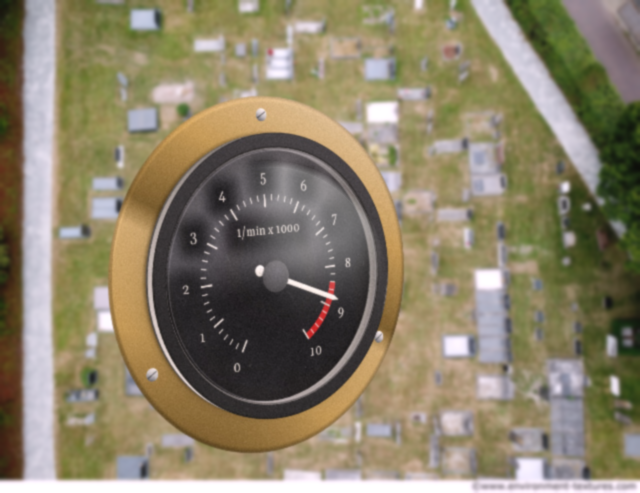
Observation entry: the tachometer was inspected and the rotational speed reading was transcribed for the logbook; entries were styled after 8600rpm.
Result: 8800rpm
